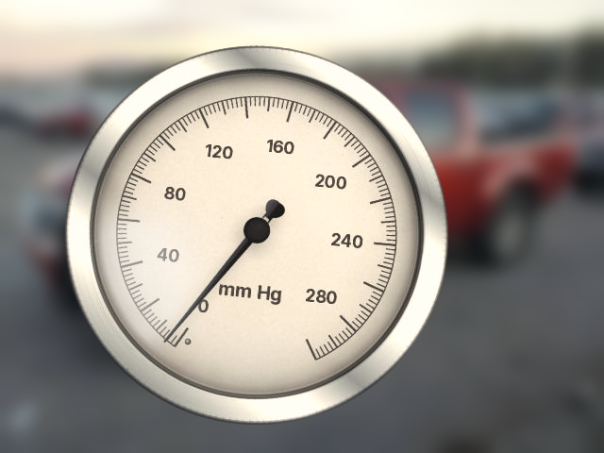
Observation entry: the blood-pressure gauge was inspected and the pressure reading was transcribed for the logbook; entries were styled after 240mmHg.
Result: 4mmHg
